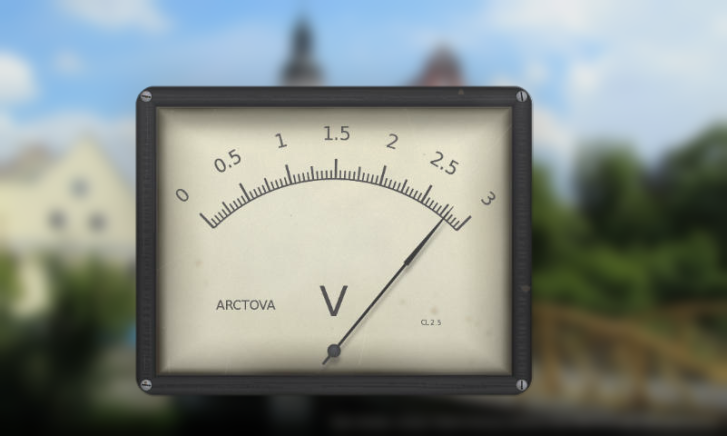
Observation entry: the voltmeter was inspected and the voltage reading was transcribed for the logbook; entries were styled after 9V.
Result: 2.8V
